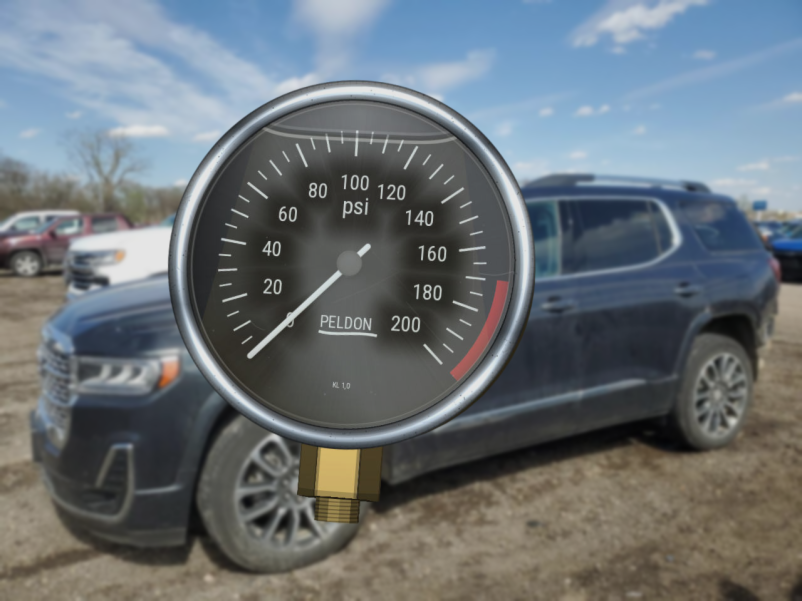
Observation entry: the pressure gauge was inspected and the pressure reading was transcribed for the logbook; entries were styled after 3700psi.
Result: 0psi
